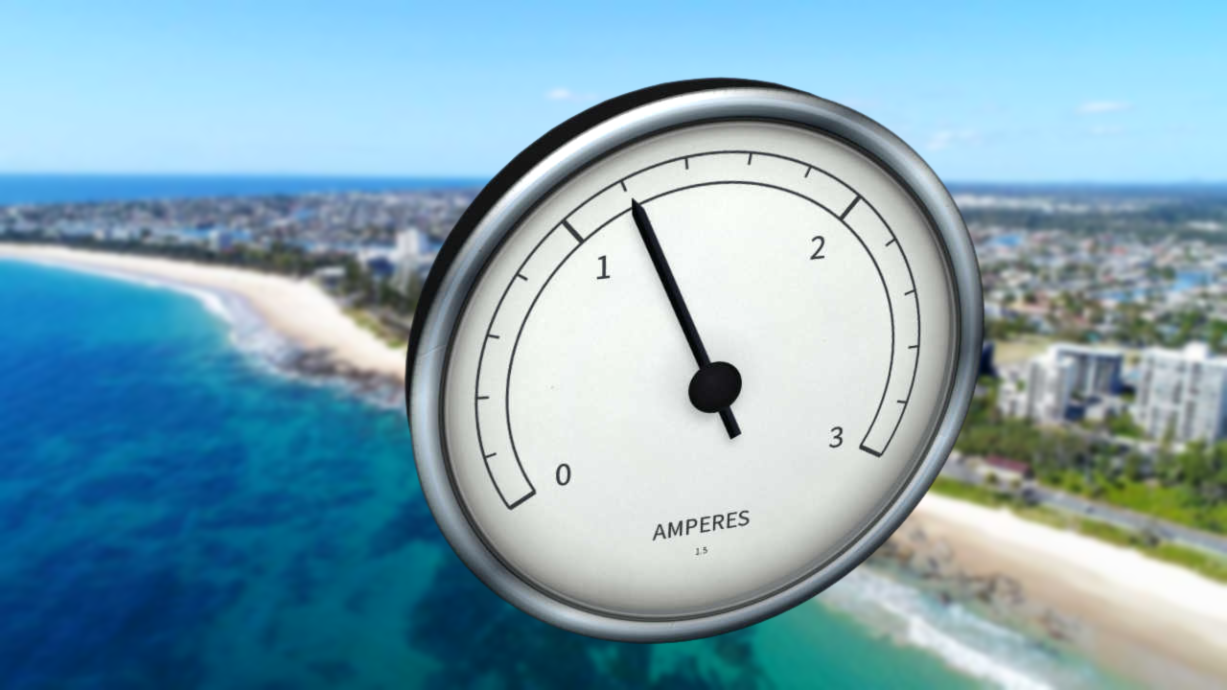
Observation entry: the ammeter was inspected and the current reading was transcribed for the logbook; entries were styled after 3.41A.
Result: 1.2A
